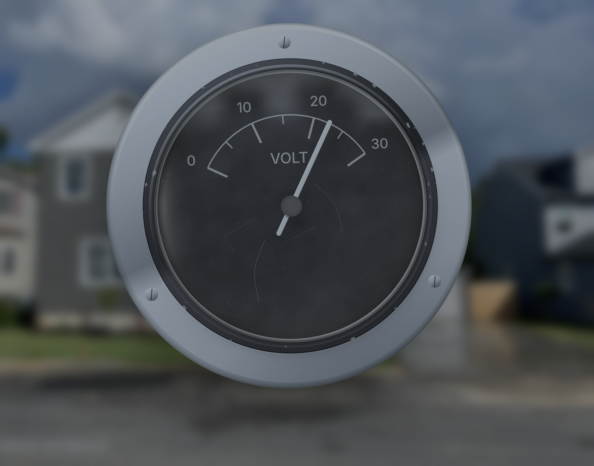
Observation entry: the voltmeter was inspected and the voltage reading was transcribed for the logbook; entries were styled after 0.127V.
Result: 22.5V
